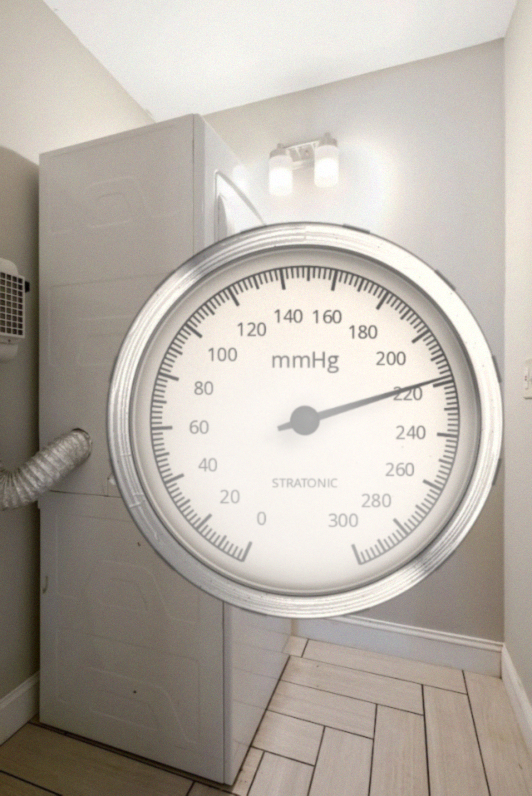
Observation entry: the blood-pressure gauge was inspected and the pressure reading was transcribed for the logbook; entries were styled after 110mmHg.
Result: 218mmHg
